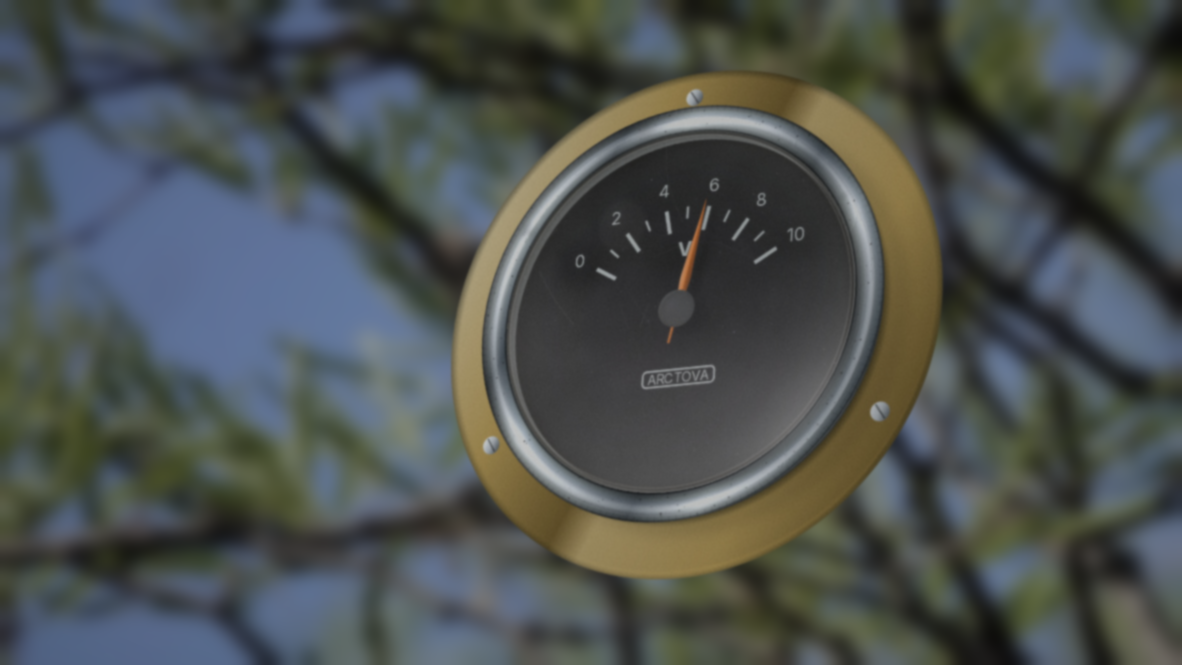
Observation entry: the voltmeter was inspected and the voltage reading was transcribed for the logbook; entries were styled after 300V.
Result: 6V
